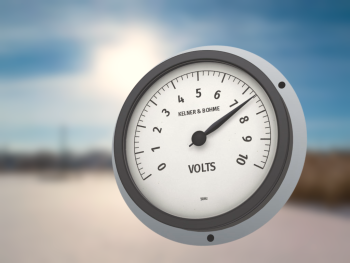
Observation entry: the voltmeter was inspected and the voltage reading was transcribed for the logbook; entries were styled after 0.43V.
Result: 7.4V
